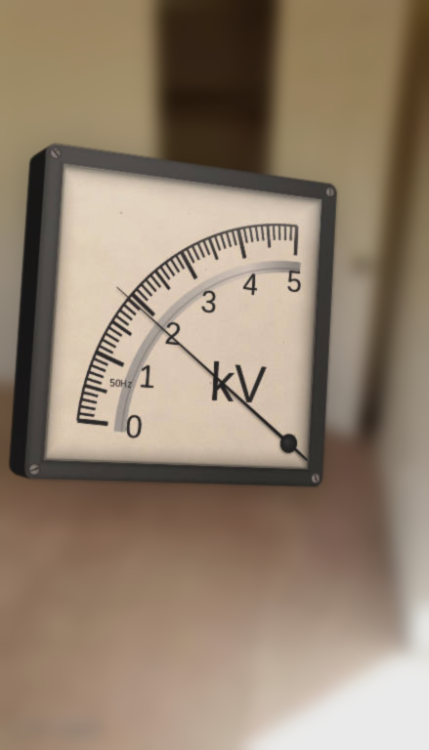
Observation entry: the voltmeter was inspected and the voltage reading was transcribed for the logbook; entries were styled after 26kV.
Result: 1.9kV
